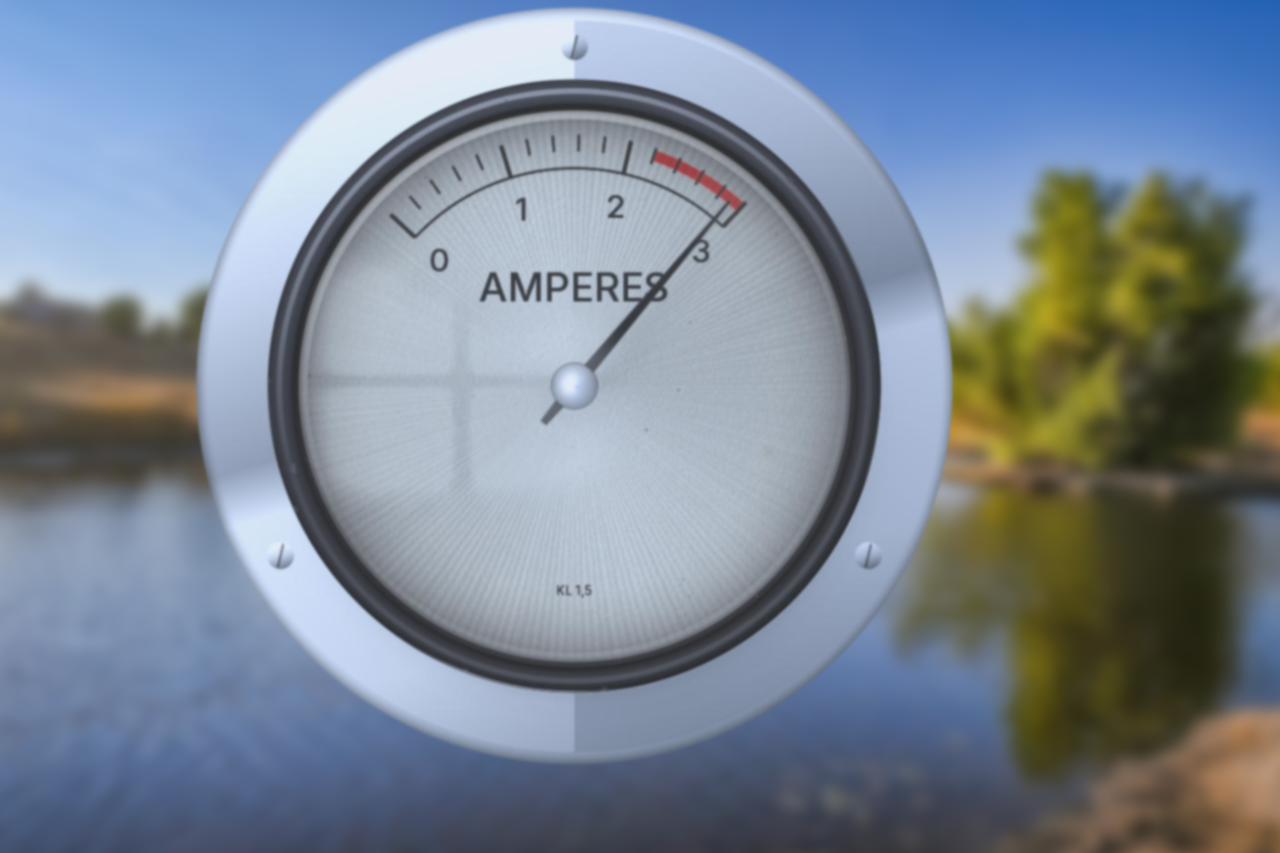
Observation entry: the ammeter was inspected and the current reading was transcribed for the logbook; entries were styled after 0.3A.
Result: 2.9A
